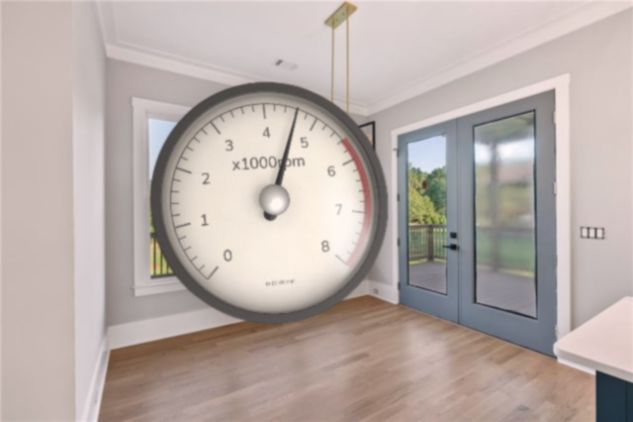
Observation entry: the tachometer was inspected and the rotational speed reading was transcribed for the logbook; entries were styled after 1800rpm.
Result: 4600rpm
